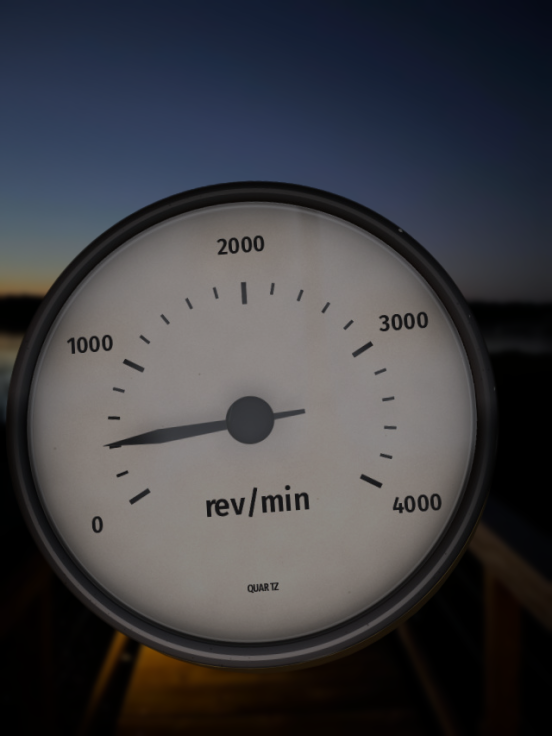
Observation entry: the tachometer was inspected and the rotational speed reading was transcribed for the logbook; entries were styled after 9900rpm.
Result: 400rpm
